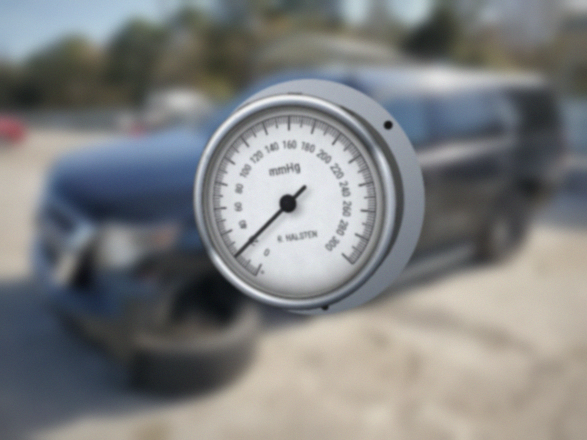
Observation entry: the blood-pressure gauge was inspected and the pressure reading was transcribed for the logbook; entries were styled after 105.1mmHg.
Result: 20mmHg
